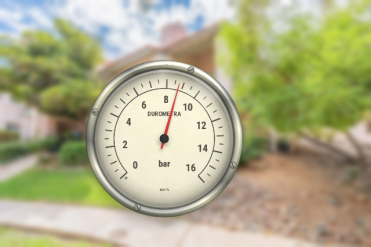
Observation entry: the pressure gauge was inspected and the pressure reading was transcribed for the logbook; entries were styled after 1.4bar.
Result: 8.75bar
